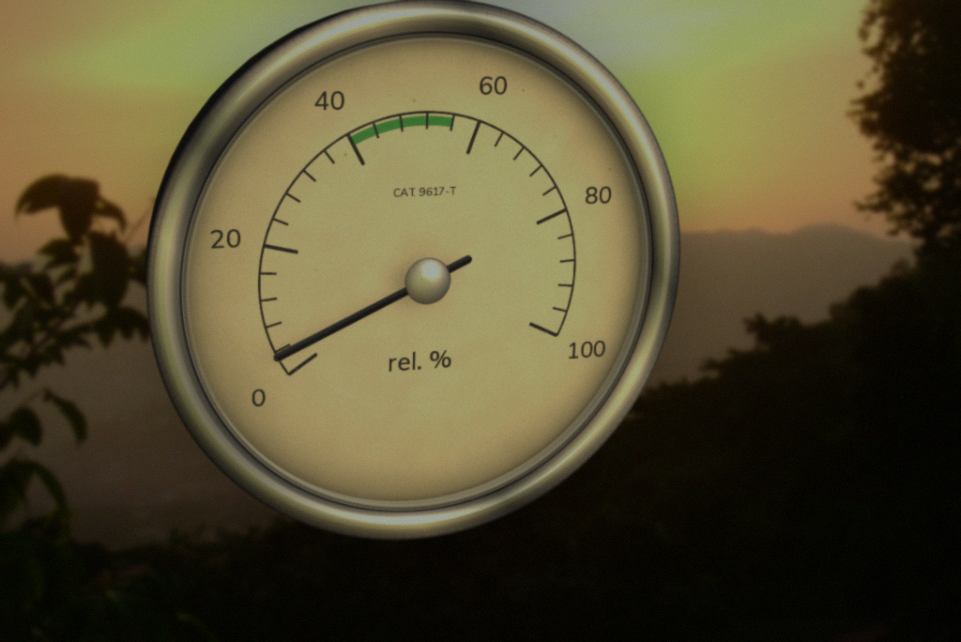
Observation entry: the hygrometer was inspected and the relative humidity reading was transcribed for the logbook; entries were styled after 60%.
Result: 4%
